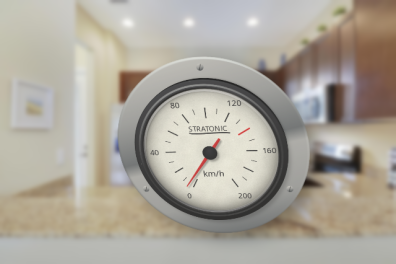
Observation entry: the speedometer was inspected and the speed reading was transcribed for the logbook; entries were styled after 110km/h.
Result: 5km/h
